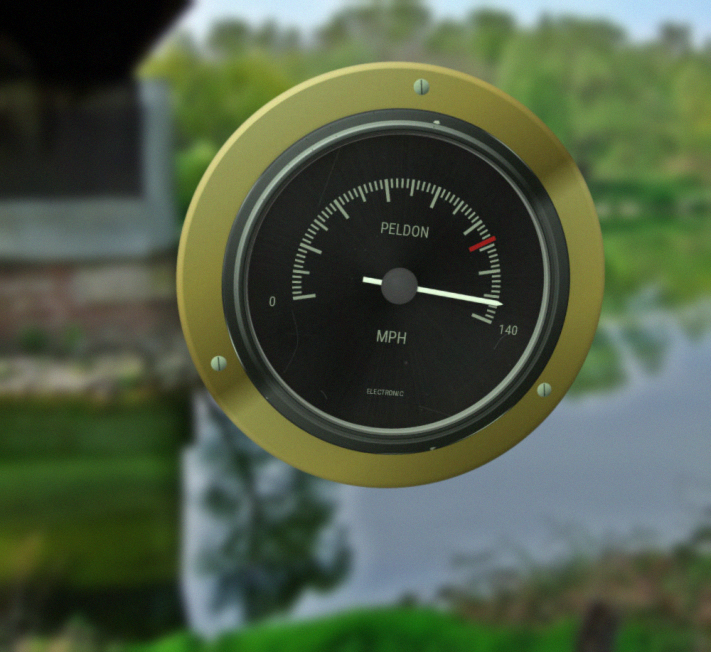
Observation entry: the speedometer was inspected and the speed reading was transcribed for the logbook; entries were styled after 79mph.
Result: 132mph
